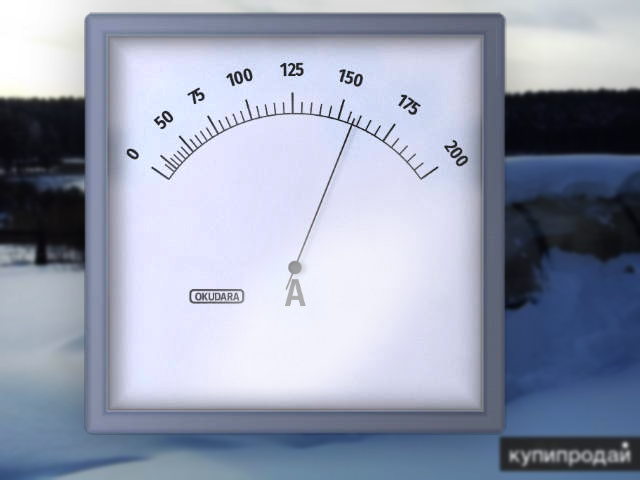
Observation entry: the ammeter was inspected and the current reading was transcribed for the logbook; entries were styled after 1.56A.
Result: 157.5A
